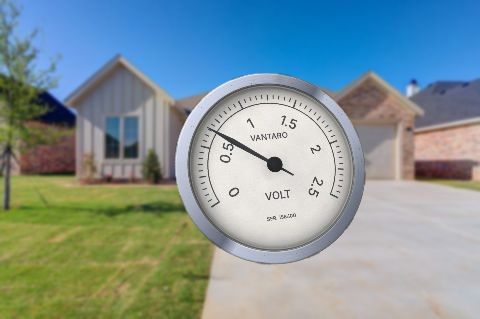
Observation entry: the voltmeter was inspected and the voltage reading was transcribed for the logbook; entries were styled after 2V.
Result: 0.65V
